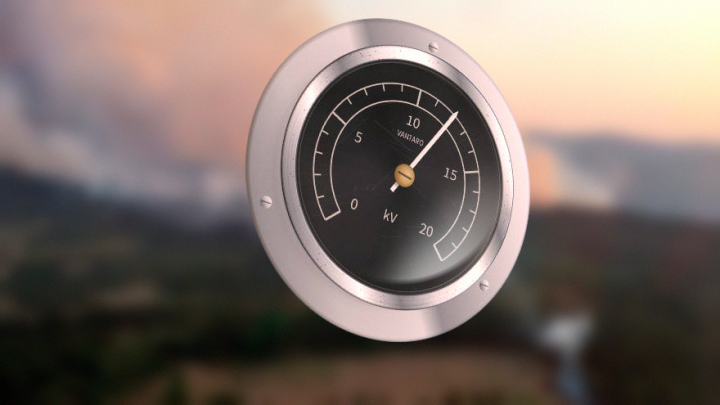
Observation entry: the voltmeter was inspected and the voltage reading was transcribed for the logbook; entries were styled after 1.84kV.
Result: 12kV
